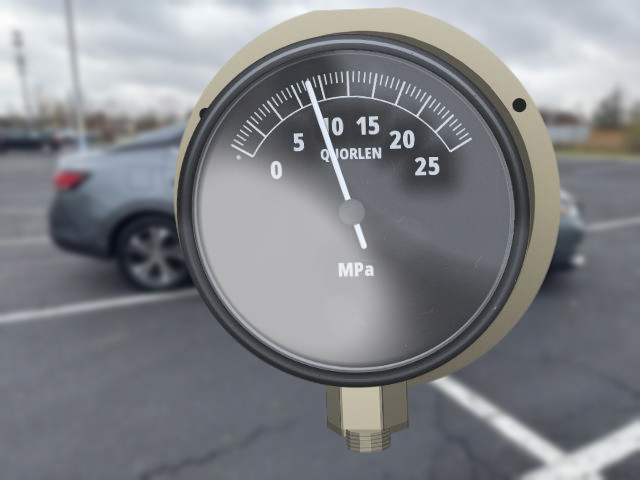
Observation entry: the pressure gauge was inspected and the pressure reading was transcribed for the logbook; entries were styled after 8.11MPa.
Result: 9MPa
